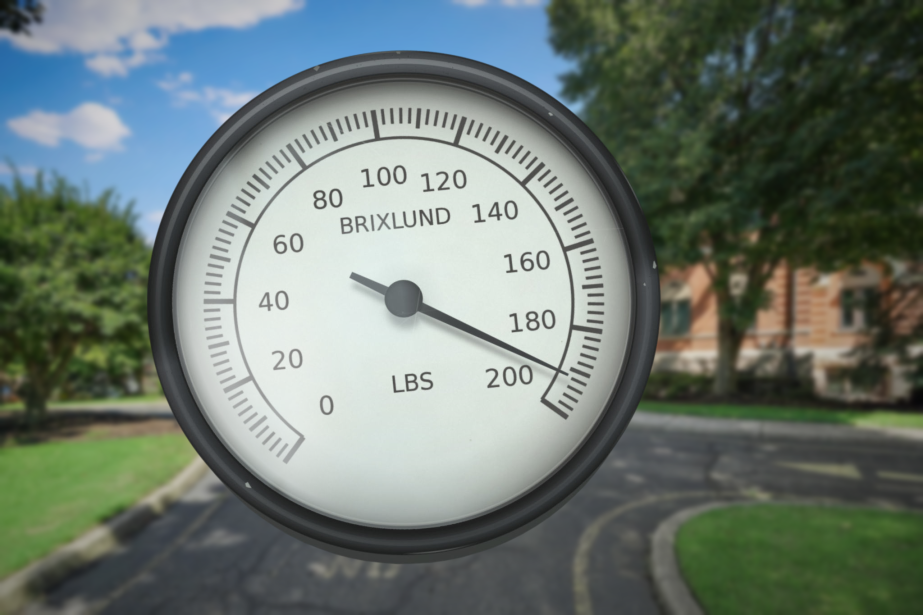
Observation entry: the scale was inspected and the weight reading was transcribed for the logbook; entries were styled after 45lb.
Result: 192lb
